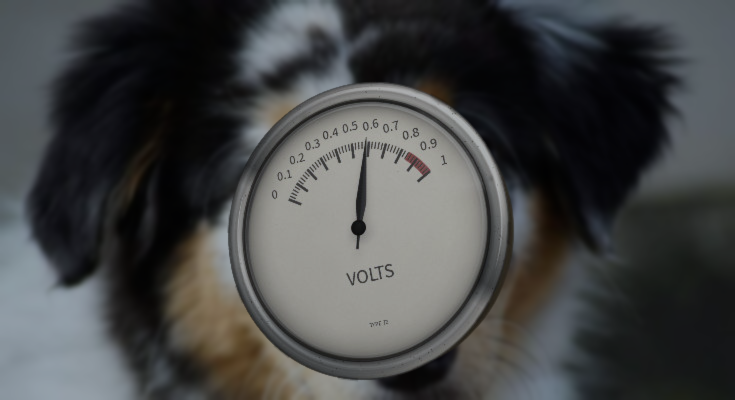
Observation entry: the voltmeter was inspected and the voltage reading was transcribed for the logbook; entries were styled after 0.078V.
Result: 0.6V
